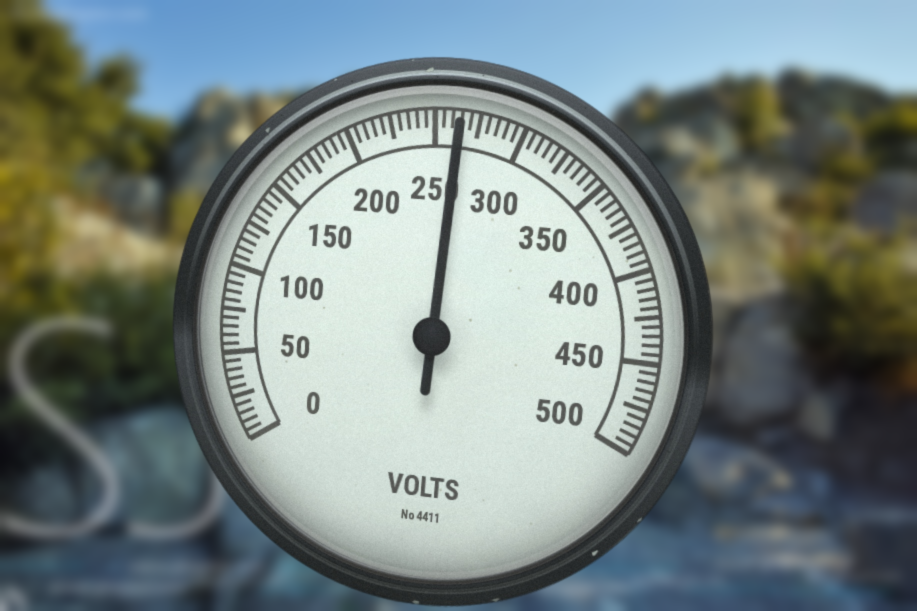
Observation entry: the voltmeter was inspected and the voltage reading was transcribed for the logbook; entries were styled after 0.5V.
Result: 265V
